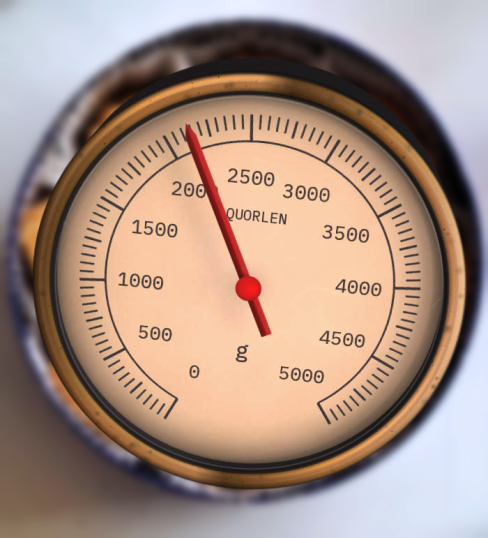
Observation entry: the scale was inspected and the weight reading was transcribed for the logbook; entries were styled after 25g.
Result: 2150g
